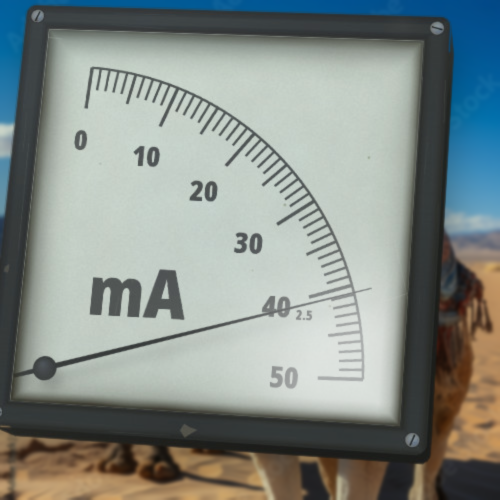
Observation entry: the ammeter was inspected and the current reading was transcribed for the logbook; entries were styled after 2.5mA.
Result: 41mA
